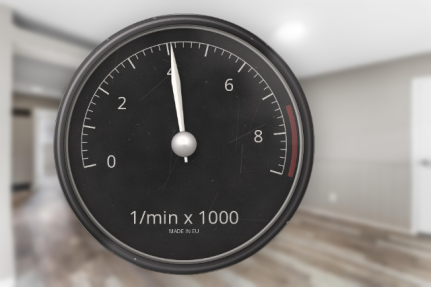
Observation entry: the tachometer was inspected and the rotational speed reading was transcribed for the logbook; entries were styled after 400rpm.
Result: 4100rpm
